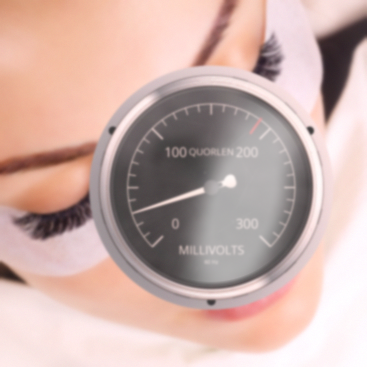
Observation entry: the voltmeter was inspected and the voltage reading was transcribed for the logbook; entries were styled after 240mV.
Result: 30mV
